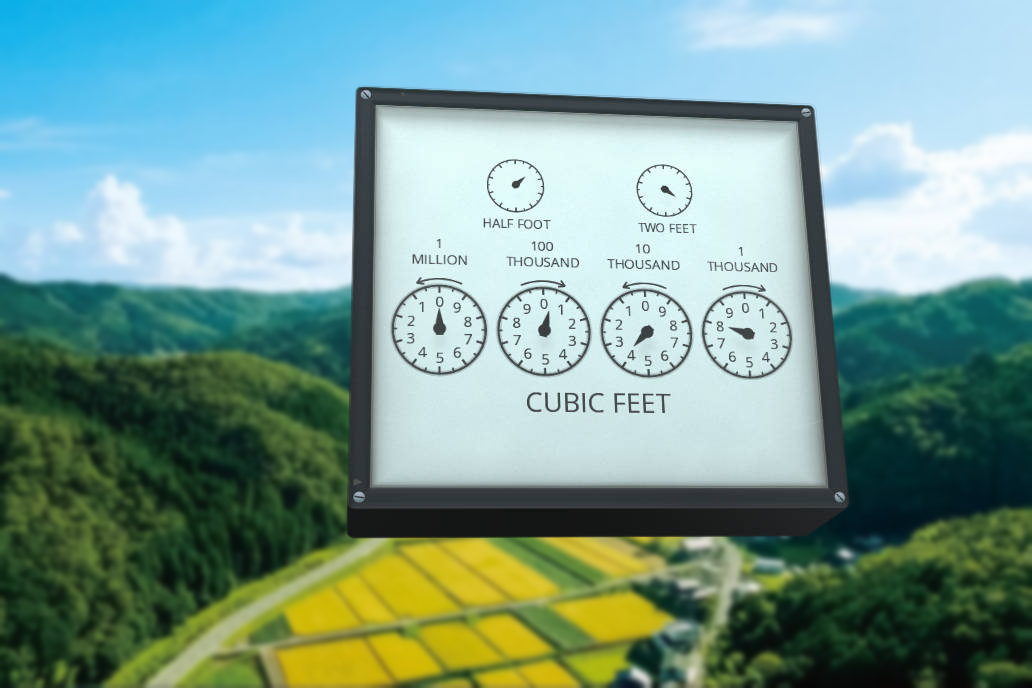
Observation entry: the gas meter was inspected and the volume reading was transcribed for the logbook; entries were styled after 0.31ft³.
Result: 3800ft³
